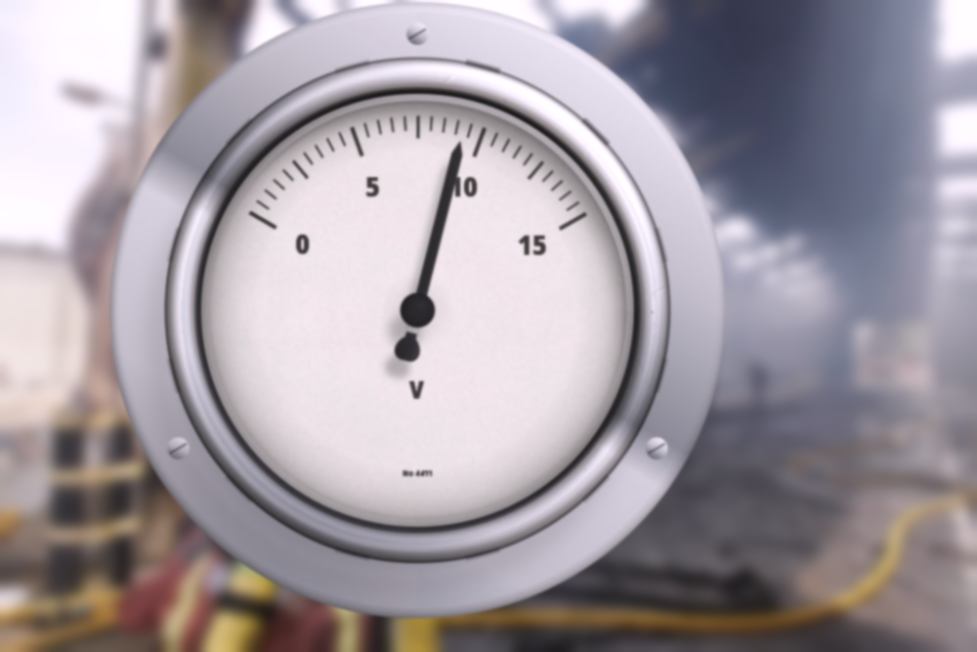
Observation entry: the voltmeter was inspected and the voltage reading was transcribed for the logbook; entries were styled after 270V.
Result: 9.25V
